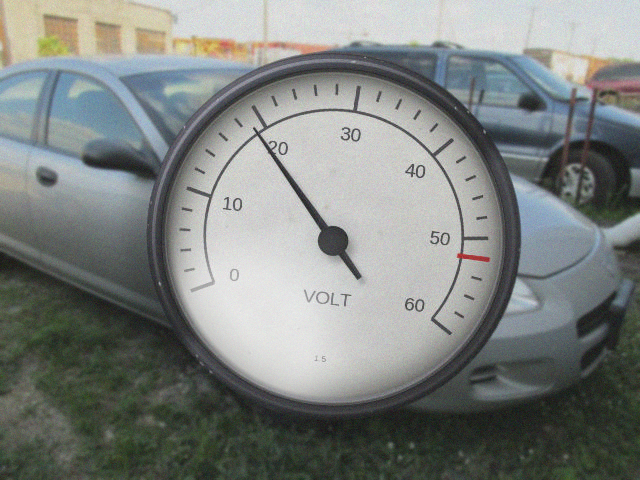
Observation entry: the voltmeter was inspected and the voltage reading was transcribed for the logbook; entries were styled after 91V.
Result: 19V
